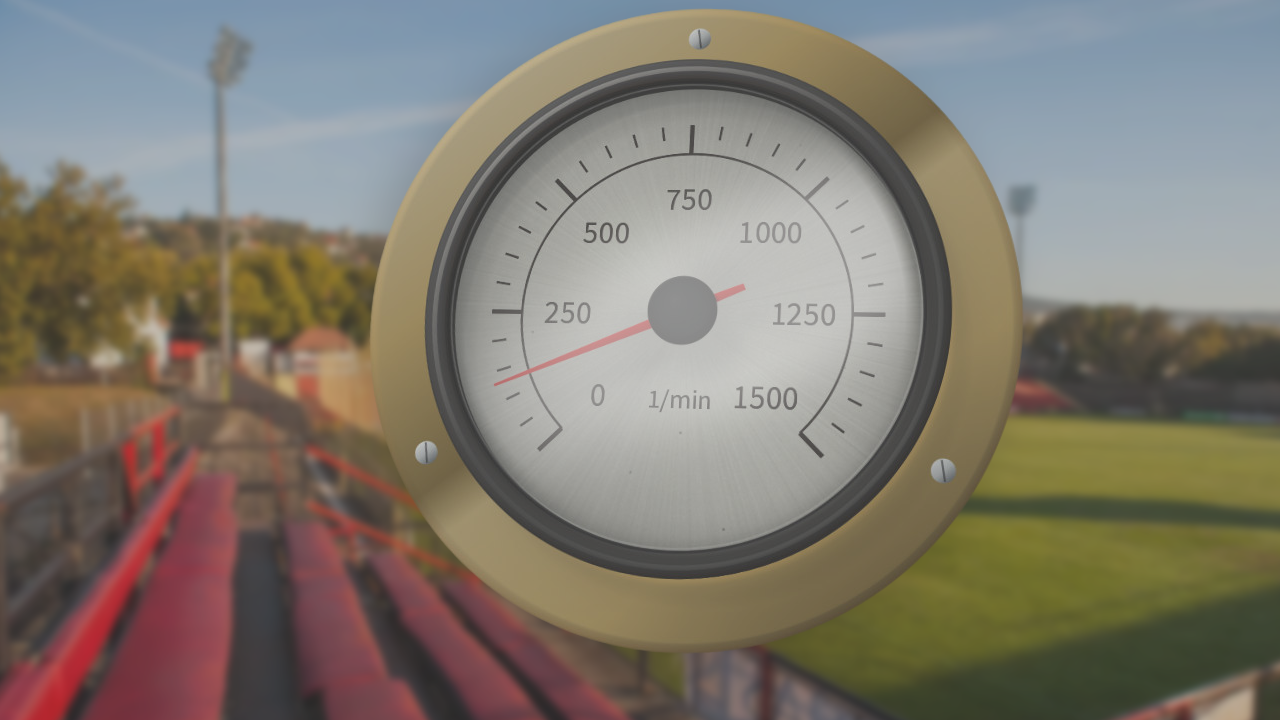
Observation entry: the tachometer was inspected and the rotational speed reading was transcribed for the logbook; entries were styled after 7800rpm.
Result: 125rpm
